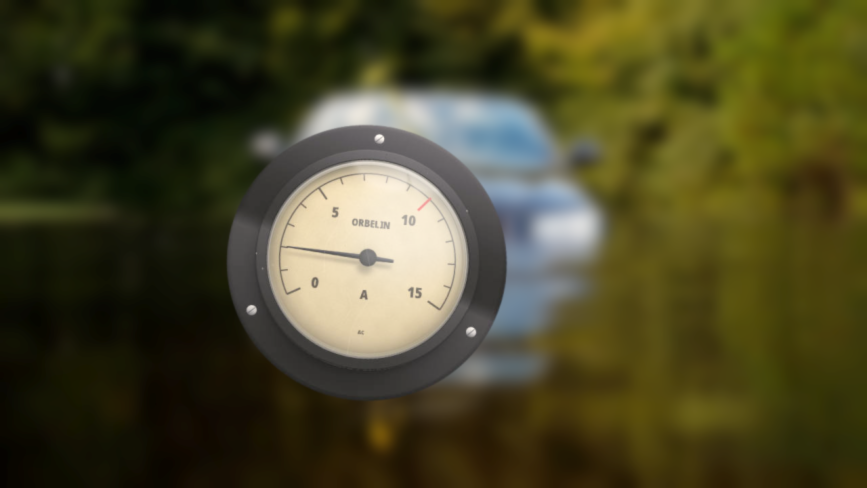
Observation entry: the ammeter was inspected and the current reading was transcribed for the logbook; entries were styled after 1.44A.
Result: 2A
